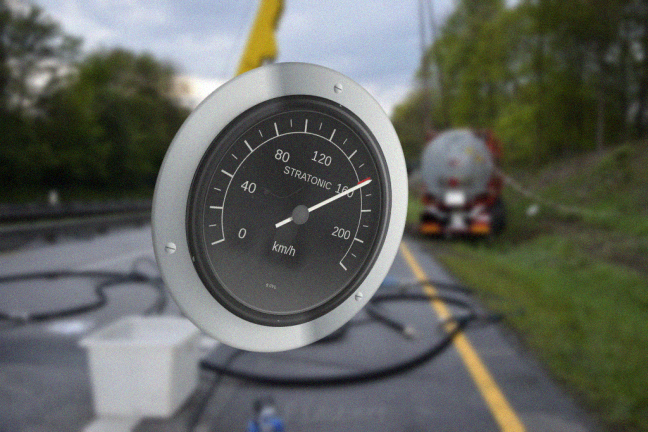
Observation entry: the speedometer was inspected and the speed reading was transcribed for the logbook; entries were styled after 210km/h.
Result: 160km/h
